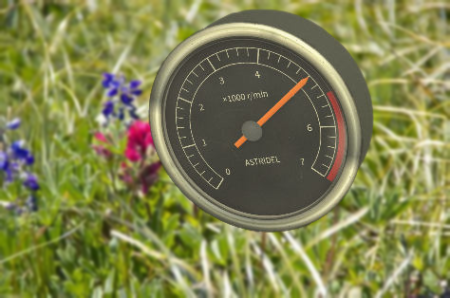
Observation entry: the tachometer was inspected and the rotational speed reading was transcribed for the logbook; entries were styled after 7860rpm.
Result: 5000rpm
